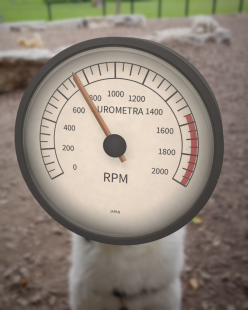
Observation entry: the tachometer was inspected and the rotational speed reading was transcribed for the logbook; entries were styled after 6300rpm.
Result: 750rpm
